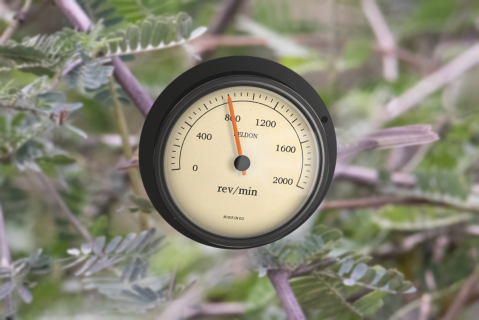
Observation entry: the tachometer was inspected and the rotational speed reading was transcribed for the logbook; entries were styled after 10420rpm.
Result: 800rpm
